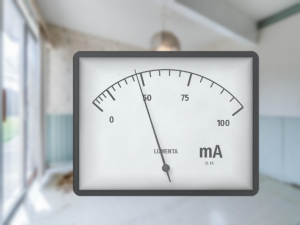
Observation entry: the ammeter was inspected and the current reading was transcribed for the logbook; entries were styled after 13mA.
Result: 47.5mA
